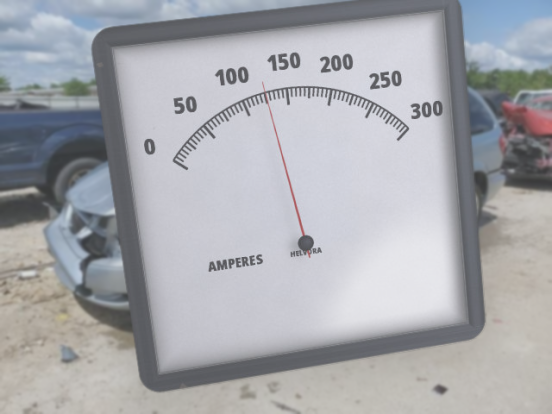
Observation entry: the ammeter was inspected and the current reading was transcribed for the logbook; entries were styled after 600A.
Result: 125A
